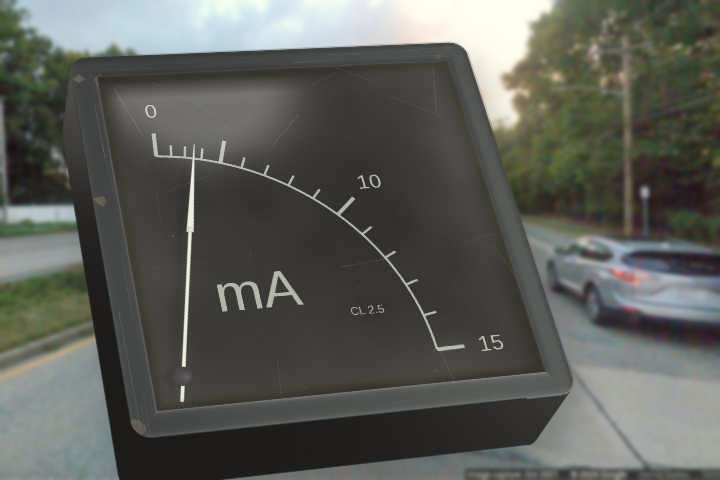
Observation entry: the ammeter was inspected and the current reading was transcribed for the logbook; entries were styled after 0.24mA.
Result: 3.5mA
